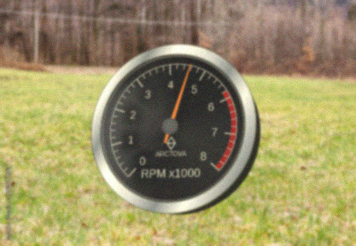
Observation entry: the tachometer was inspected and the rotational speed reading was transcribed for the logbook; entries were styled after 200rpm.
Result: 4600rpm
